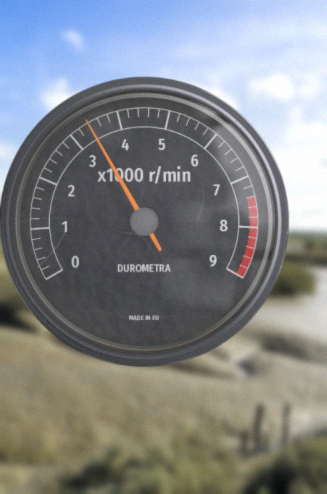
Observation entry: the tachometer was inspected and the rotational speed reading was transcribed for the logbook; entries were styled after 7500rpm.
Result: 3400rpm
